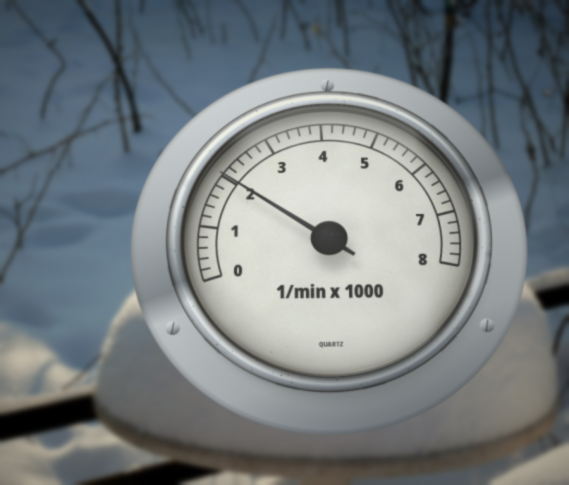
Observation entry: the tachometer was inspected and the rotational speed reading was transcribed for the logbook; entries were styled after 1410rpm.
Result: 2000rpm
